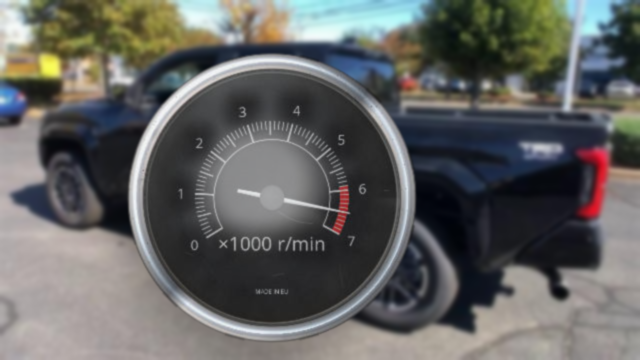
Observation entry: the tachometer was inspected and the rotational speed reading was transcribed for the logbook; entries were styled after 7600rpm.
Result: 6500rpm
